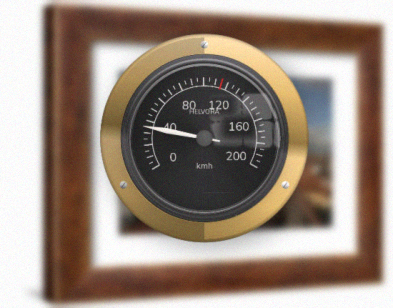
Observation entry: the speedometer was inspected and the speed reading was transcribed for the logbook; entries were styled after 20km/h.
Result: 35km/h
